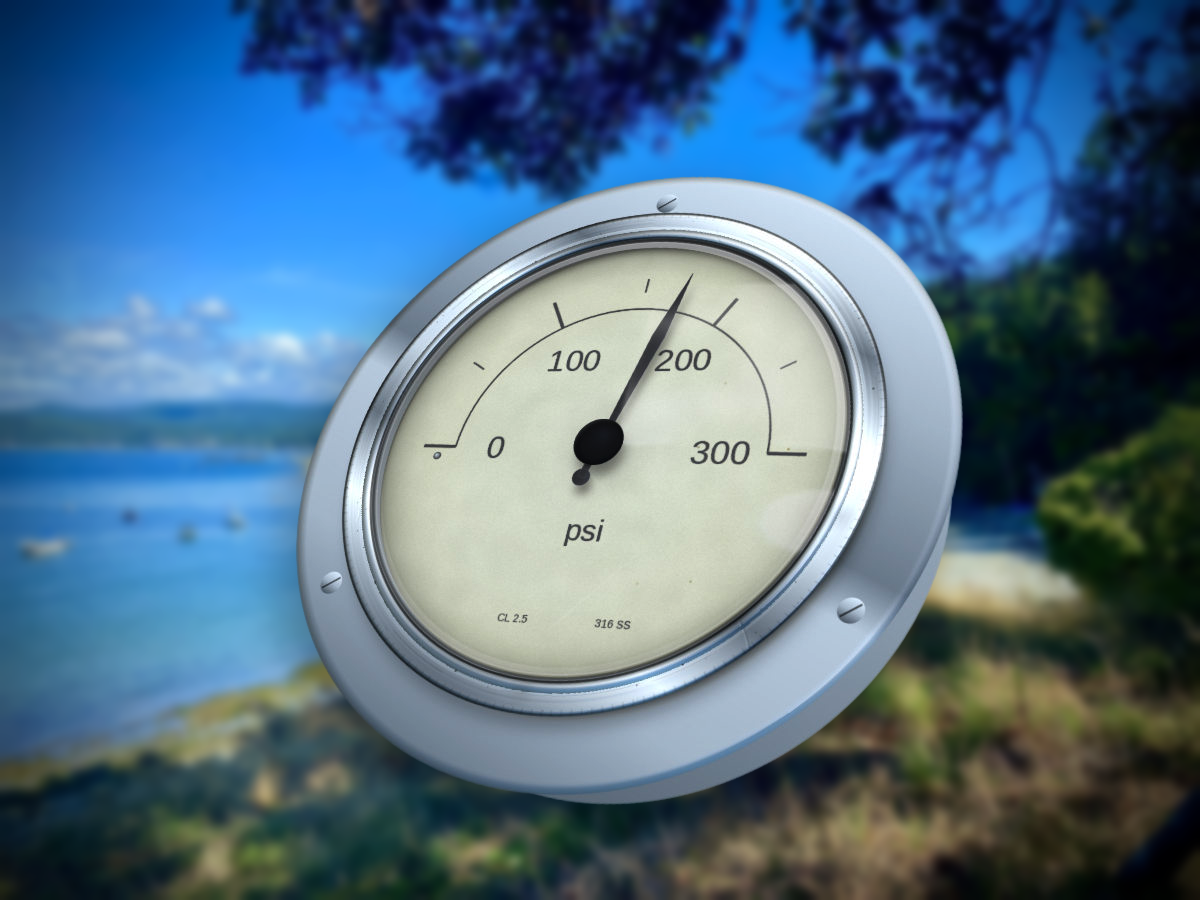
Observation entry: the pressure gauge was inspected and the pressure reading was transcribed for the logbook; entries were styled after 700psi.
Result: 175psi
